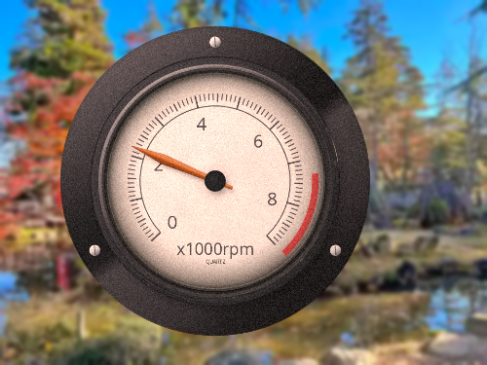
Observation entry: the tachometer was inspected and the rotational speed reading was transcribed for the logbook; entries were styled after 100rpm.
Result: 2200rpm
